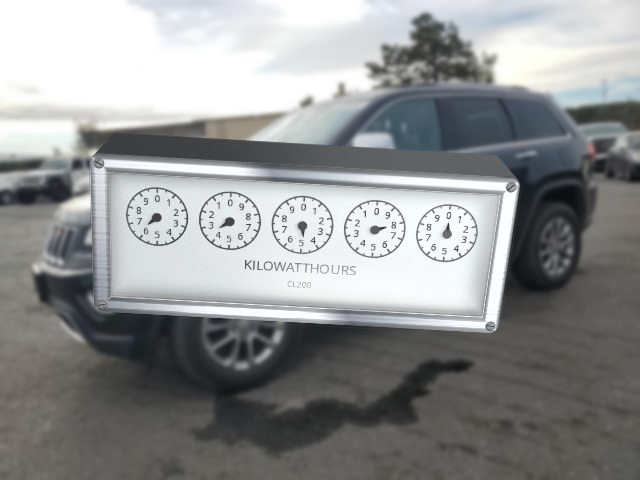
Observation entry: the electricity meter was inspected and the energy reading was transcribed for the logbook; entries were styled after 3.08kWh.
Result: 63480kWh
